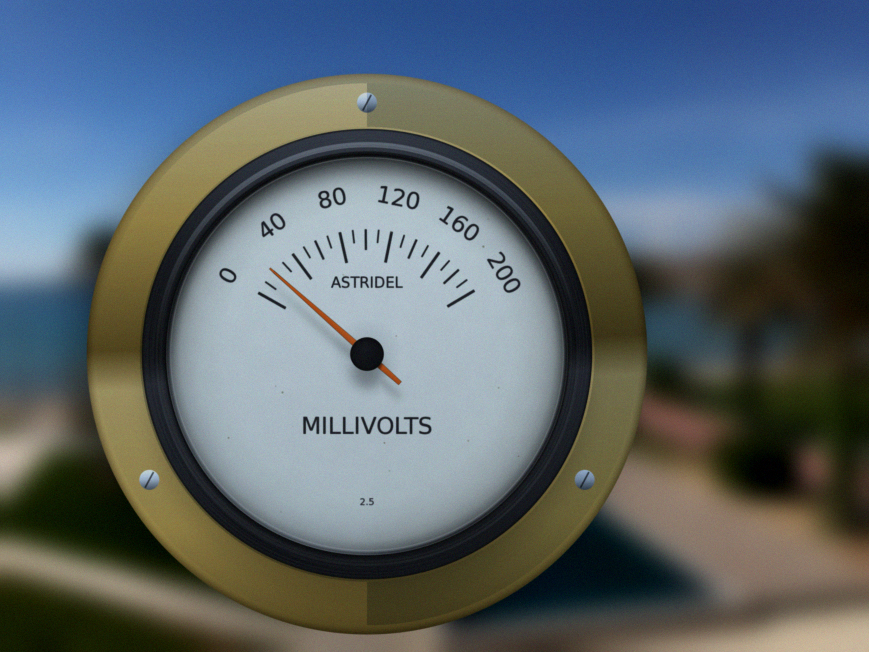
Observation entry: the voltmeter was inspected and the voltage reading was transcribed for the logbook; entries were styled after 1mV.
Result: 20mV
